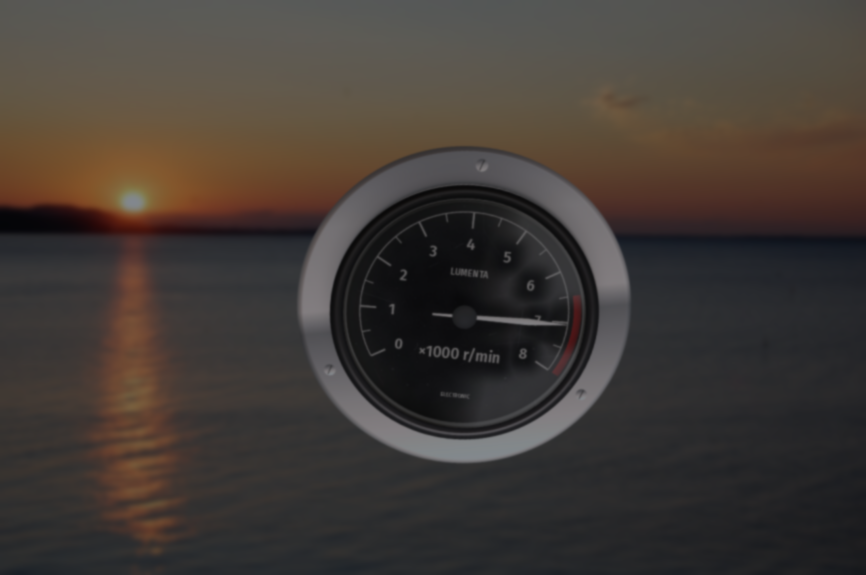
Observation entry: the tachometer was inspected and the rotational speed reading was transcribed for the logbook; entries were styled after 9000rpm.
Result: 7000rpm
